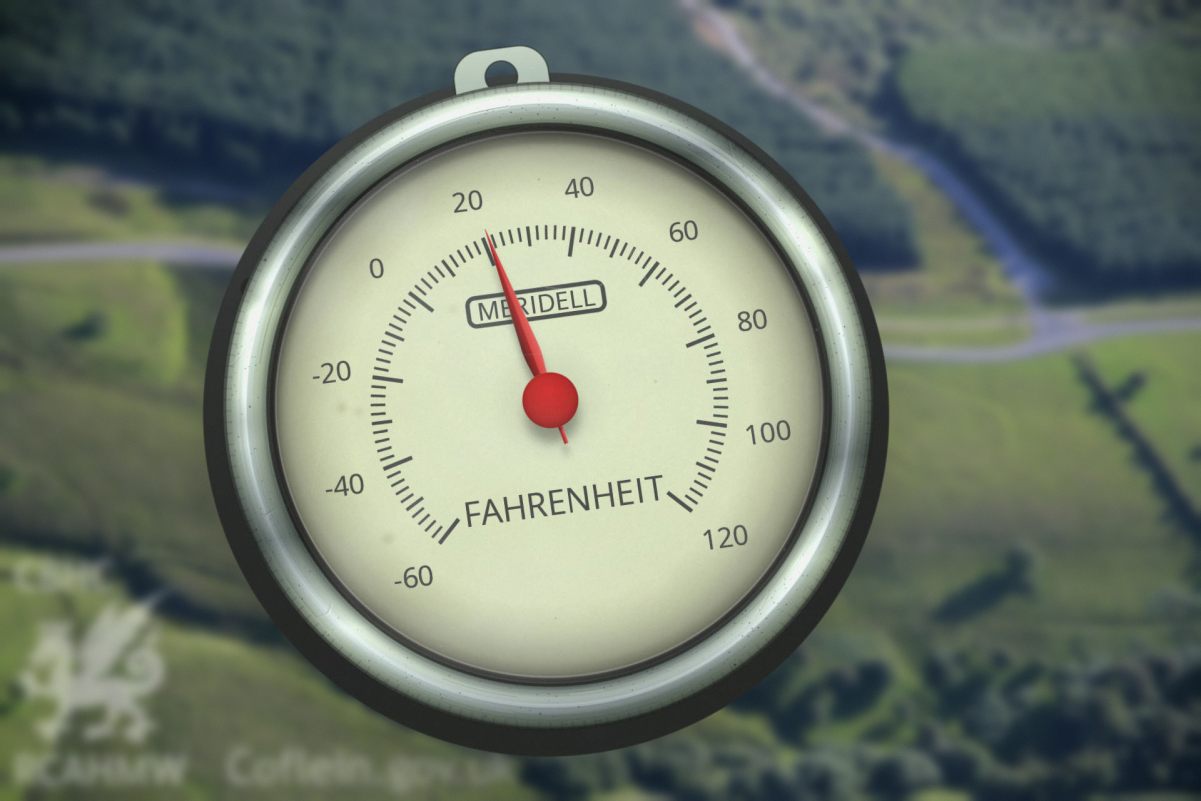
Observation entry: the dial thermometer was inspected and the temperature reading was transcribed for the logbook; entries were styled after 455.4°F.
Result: 21°F
